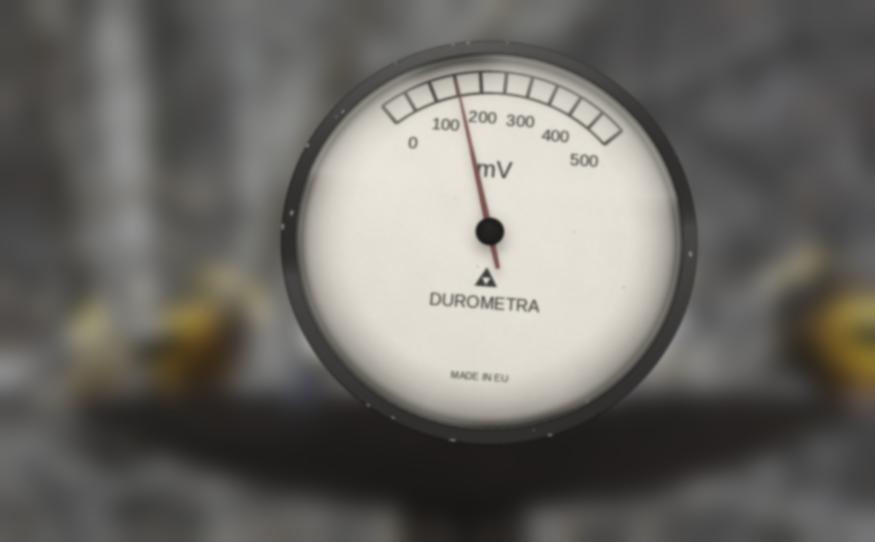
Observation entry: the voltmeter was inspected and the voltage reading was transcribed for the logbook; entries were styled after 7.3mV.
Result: 150mV
